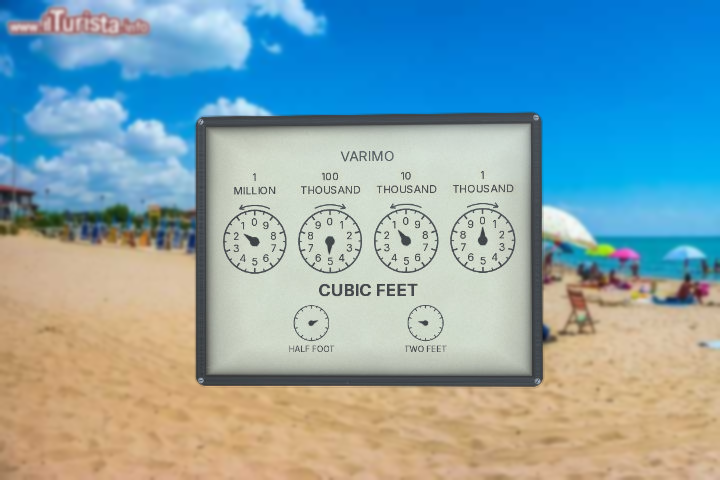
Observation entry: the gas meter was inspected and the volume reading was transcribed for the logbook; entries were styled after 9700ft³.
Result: 151000ft³
